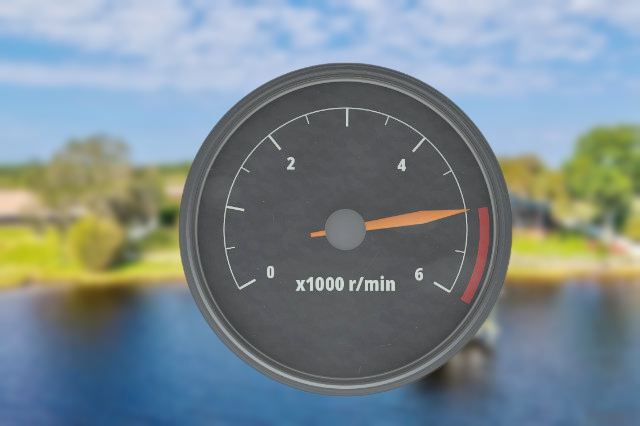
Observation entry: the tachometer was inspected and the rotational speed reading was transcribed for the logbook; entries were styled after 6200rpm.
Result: 5000rpm
